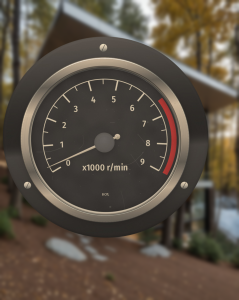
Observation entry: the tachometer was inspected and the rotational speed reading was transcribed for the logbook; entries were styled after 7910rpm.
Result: 250rpm
